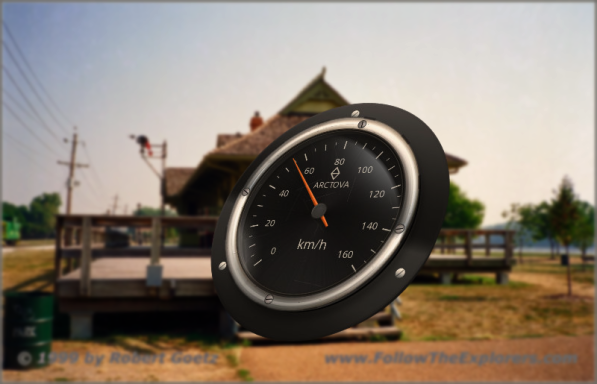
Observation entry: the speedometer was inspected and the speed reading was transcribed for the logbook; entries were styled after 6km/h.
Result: 55km/h
